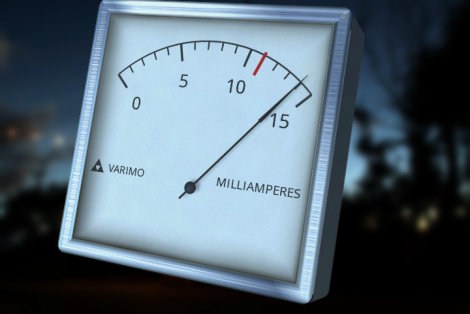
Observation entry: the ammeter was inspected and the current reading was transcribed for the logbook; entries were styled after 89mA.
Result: 14mA
